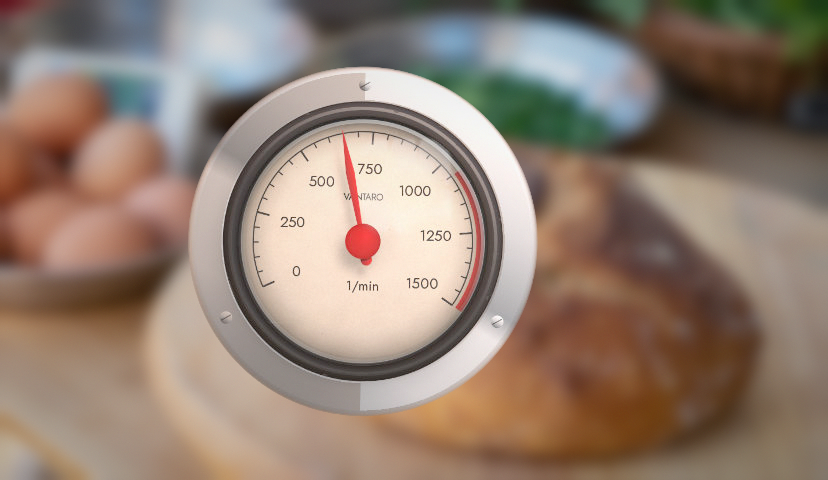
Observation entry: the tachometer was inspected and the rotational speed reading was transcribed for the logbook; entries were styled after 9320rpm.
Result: 650rpm
